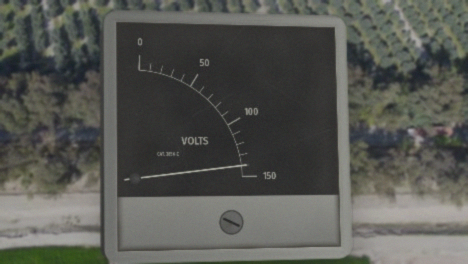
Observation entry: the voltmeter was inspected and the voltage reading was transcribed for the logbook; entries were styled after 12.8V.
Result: 140V
